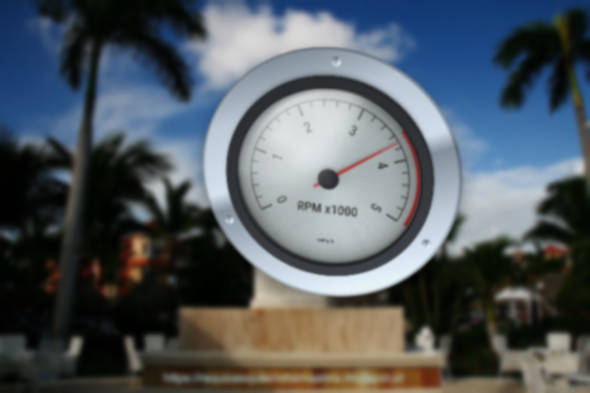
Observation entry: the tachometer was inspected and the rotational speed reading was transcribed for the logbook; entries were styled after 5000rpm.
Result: 3700rpm
